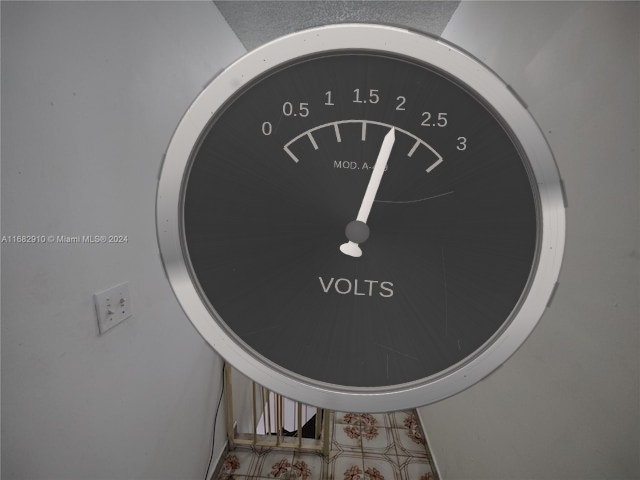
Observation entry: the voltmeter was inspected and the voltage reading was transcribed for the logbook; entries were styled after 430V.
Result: 2V
